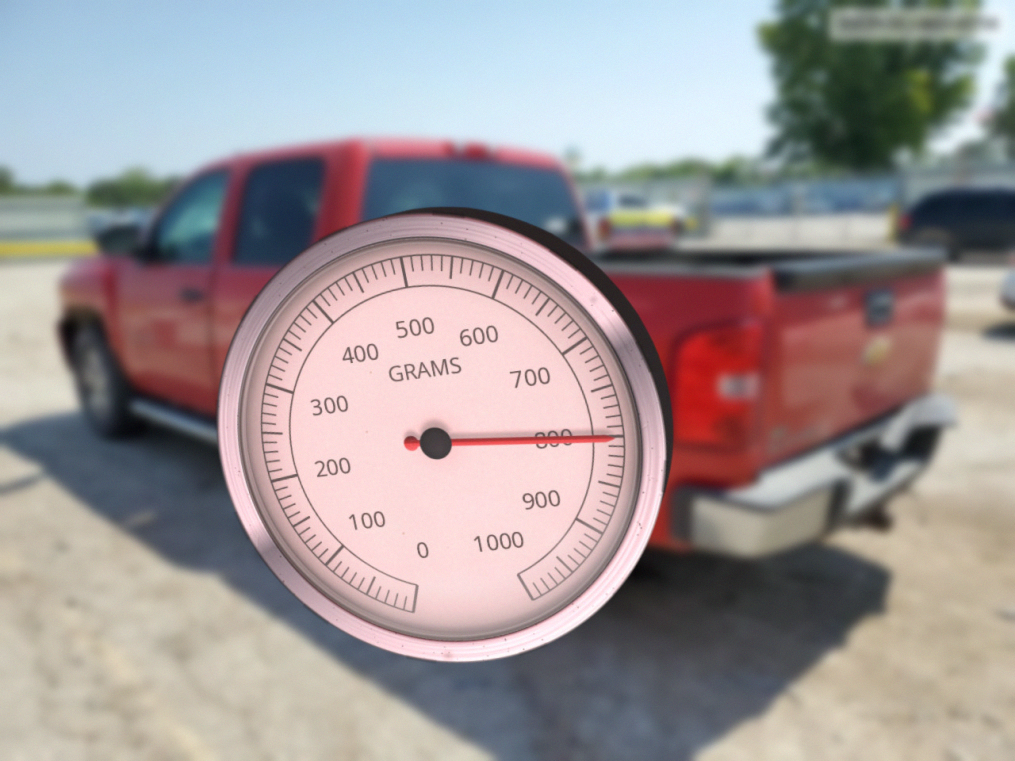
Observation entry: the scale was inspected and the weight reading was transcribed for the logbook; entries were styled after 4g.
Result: 800g
